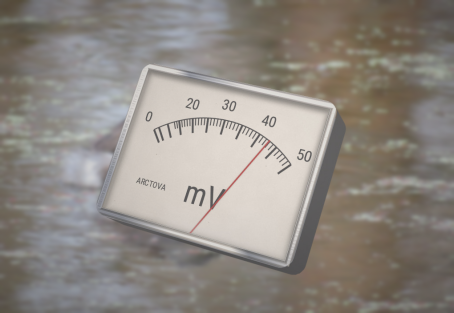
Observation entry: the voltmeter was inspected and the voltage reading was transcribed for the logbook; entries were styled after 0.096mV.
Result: 43mV
